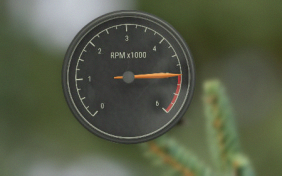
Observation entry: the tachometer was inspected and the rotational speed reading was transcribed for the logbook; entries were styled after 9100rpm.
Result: 5000rpm
